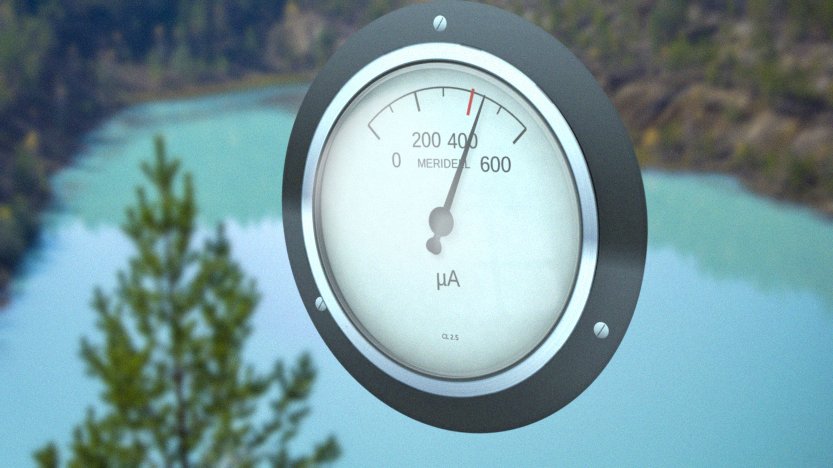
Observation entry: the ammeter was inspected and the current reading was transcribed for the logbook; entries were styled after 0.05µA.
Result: 450µA
